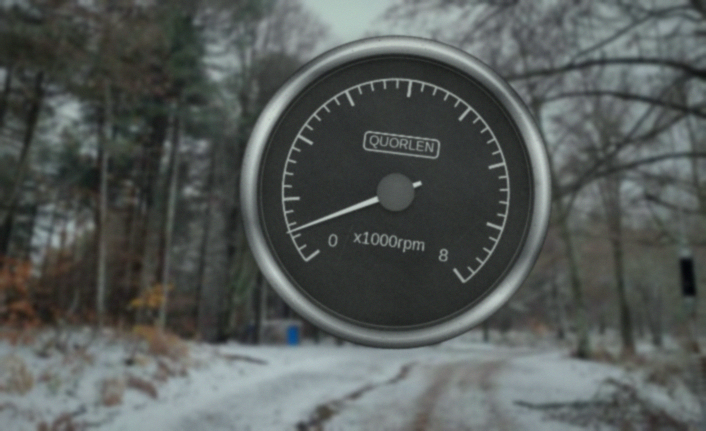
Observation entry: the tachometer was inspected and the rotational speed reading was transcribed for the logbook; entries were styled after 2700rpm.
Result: 500rpm
